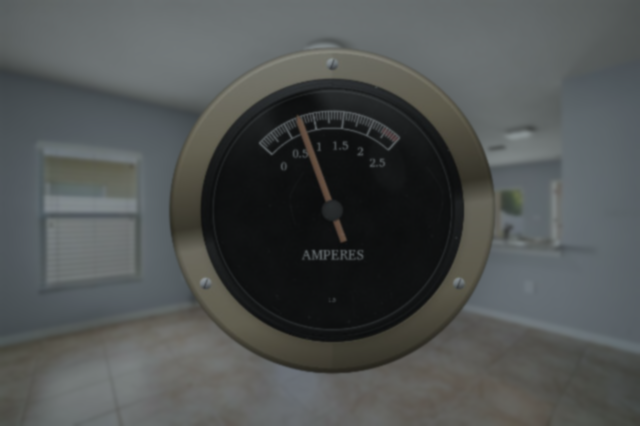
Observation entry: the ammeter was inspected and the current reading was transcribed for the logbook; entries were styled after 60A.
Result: 0.75A
